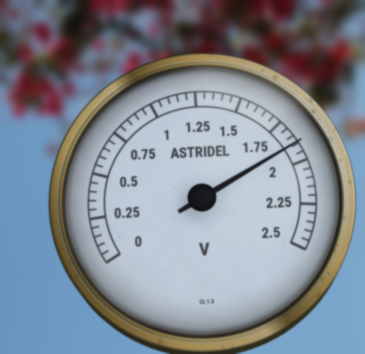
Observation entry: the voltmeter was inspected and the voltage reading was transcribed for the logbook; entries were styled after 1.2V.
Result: 1.9V
